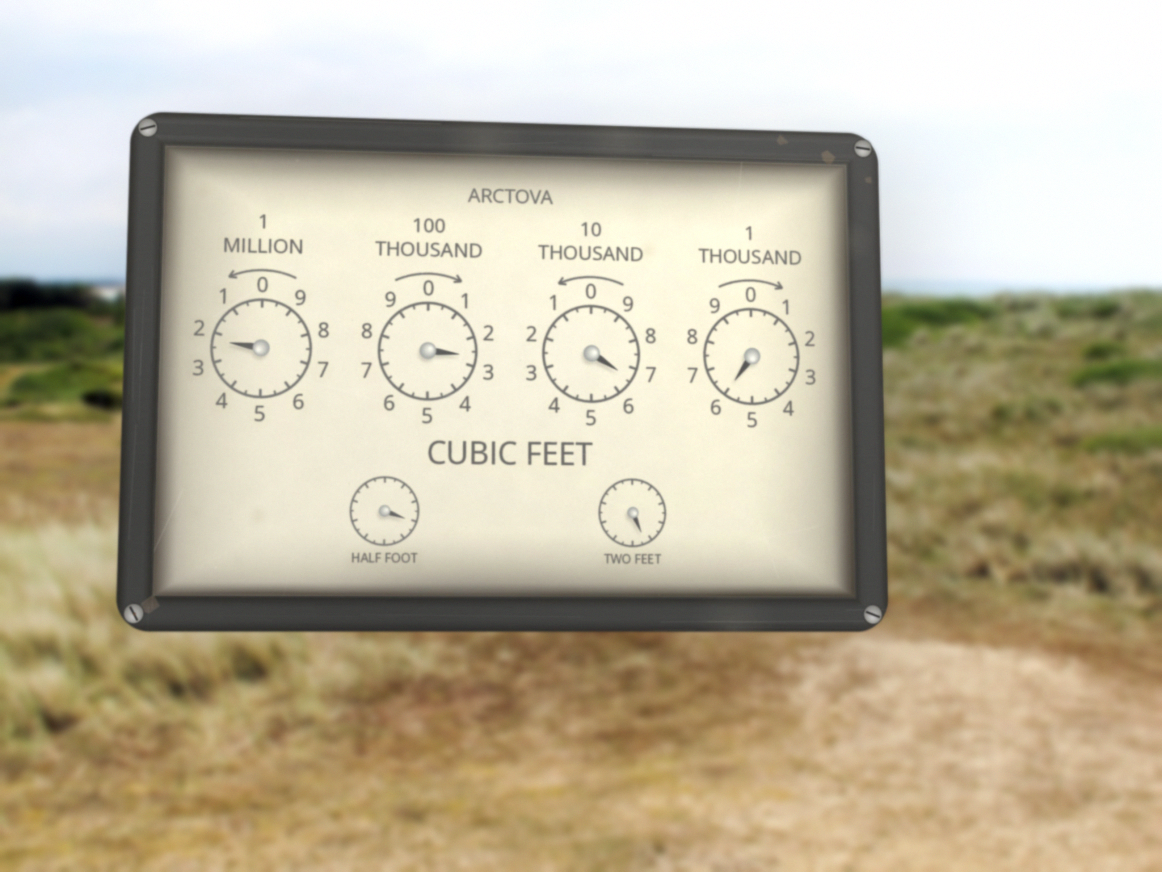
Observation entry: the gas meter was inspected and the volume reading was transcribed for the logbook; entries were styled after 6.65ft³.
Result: 226600ft³
